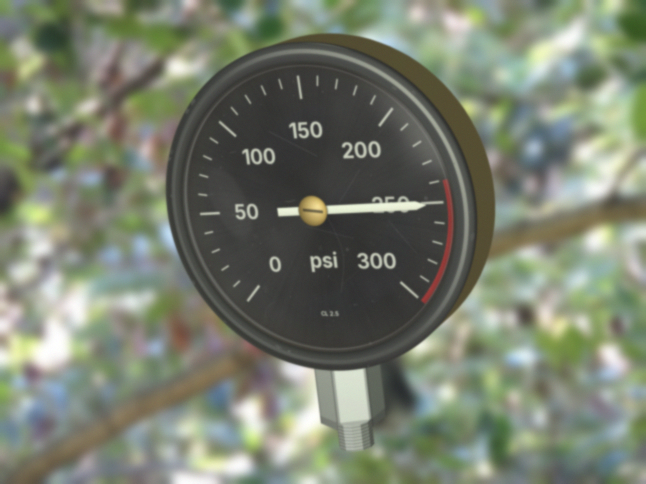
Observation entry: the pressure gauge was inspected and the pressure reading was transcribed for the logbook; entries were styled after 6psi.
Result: 250psi
